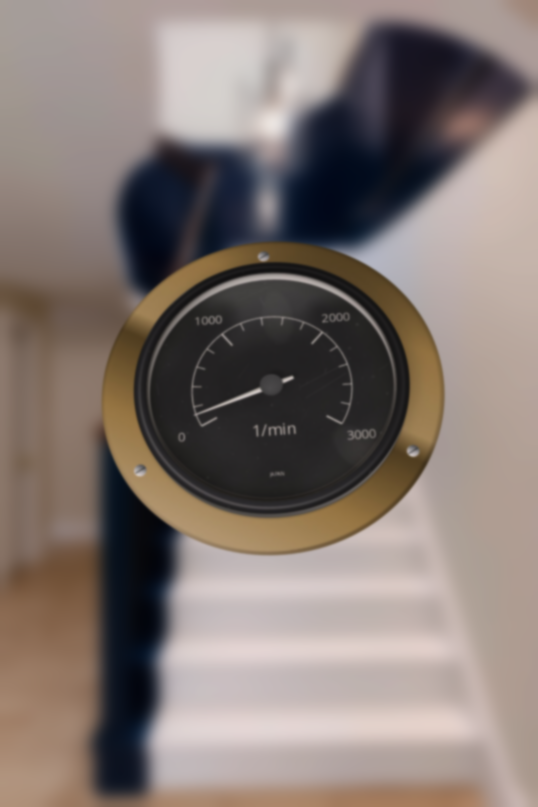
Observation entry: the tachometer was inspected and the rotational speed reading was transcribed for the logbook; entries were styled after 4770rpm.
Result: 100rpm
